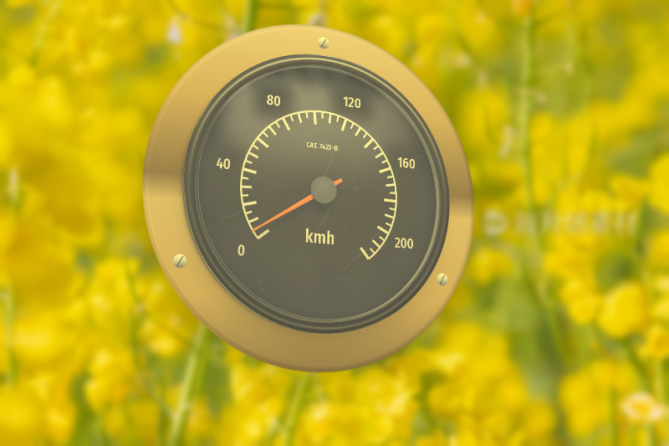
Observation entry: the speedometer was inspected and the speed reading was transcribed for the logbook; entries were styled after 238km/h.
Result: 5km/h
